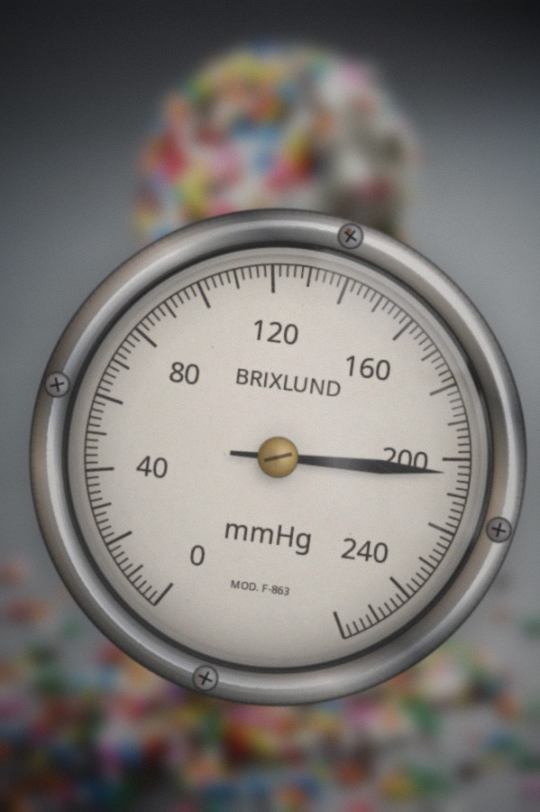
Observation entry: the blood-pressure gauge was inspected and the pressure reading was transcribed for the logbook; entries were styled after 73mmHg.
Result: 204mmHg
